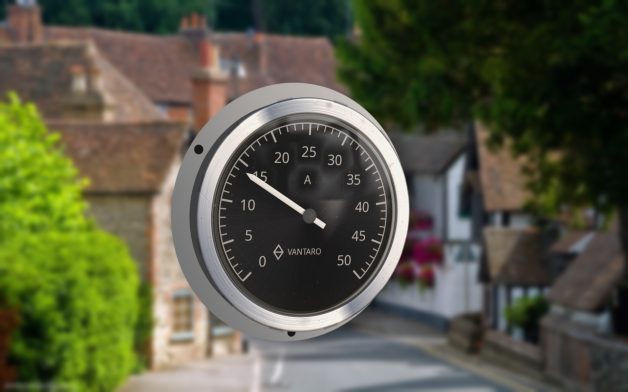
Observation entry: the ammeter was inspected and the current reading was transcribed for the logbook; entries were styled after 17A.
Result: 14A
